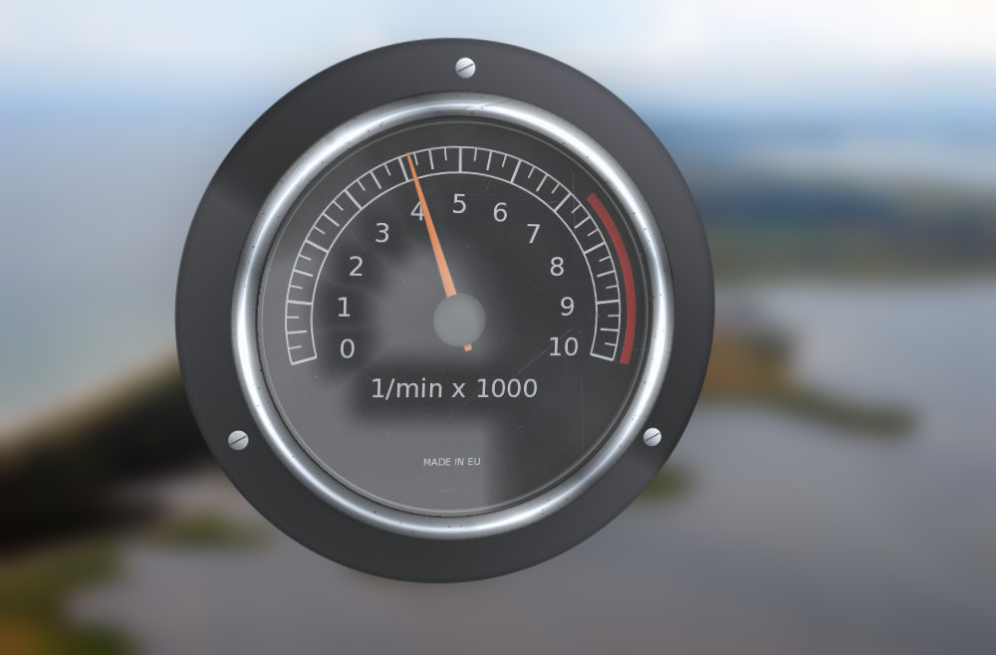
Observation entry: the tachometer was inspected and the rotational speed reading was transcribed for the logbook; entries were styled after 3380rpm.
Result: 4125rpm
